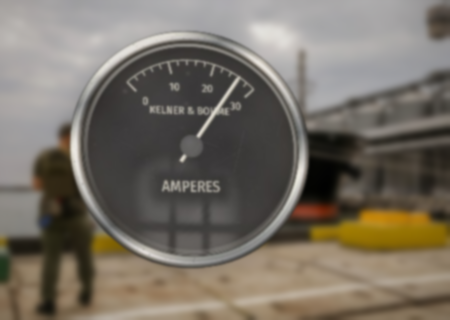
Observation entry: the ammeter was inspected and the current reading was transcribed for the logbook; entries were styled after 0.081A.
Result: 26A
